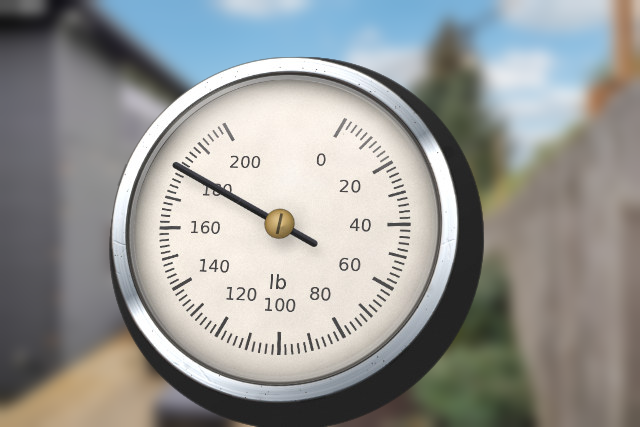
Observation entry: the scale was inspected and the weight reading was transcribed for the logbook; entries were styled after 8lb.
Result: 180lb
